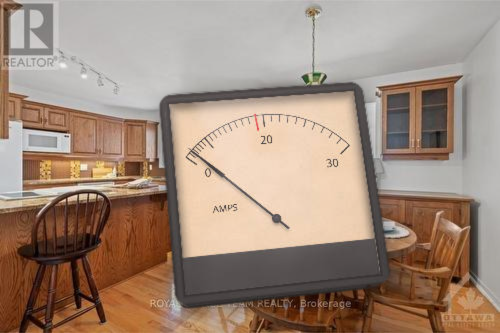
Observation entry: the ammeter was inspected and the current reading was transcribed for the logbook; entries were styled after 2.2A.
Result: 5A
